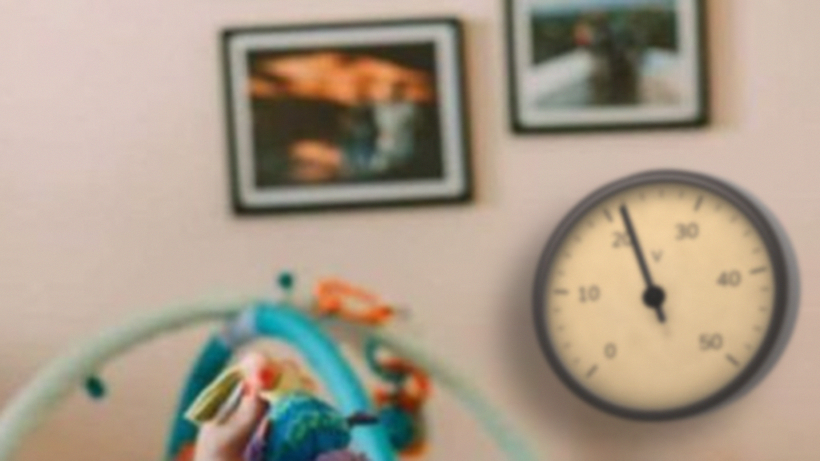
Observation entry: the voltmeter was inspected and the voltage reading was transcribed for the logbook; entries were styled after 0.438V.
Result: 22V
